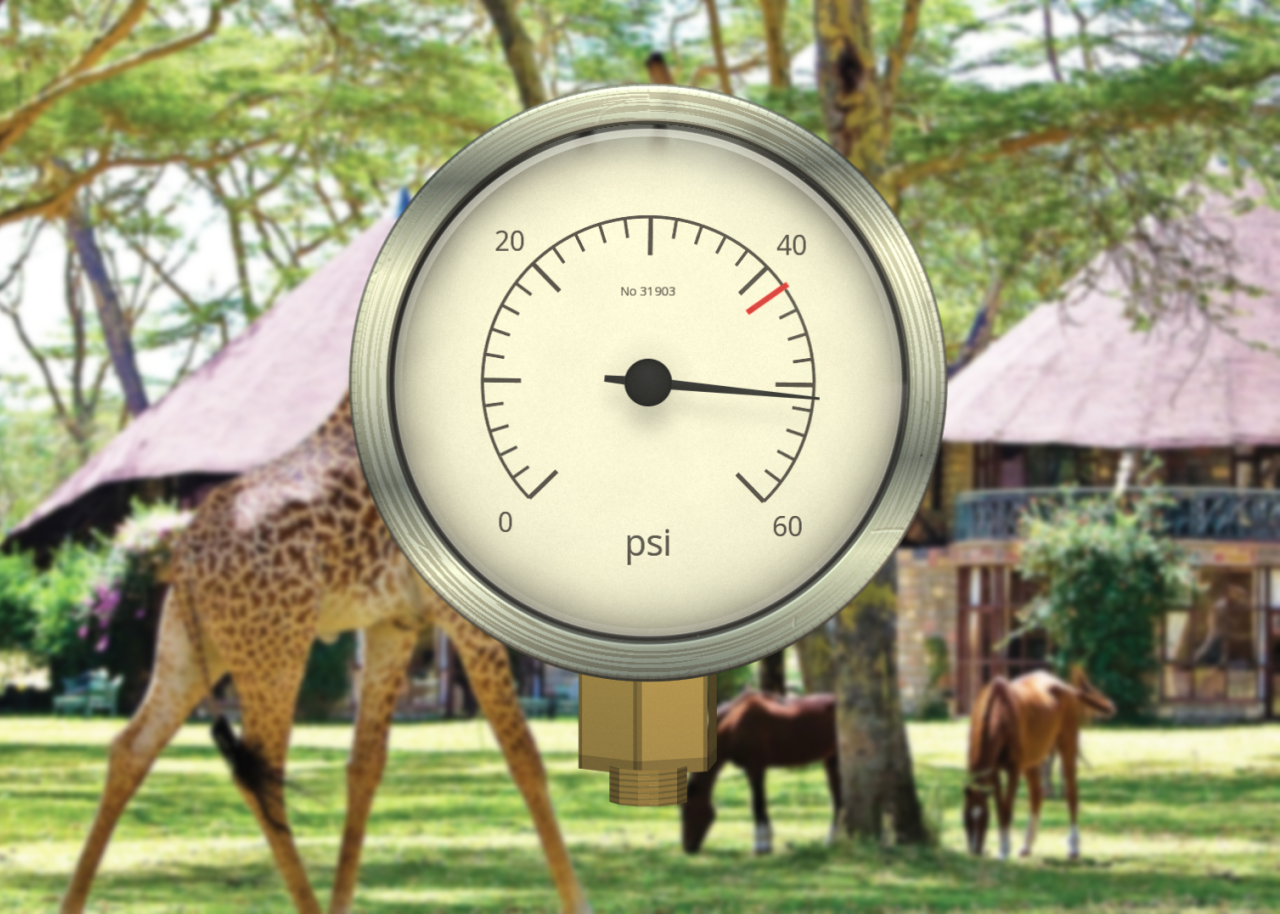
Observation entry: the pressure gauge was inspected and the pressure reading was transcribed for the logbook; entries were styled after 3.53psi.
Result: 51psi
